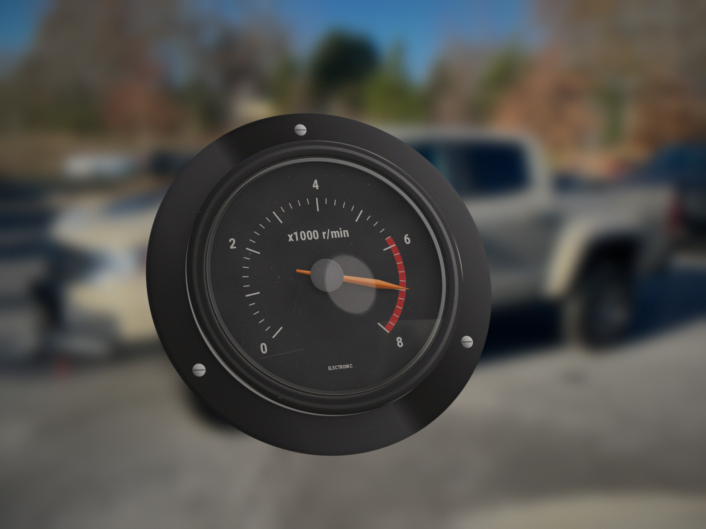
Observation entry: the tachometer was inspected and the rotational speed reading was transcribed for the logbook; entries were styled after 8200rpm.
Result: 7000rpm
